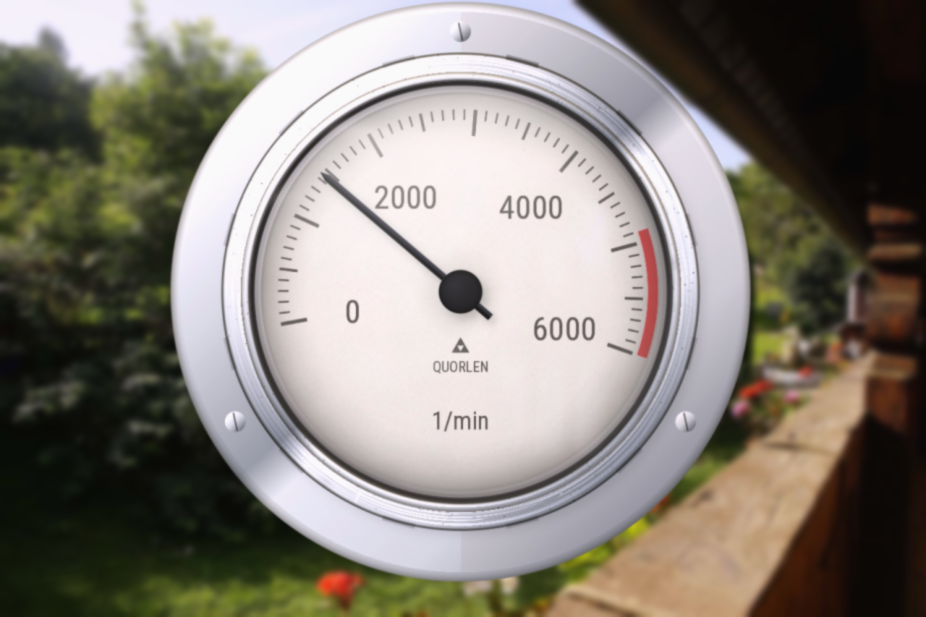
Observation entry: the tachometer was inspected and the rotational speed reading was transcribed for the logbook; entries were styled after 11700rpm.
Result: 1450rpm
